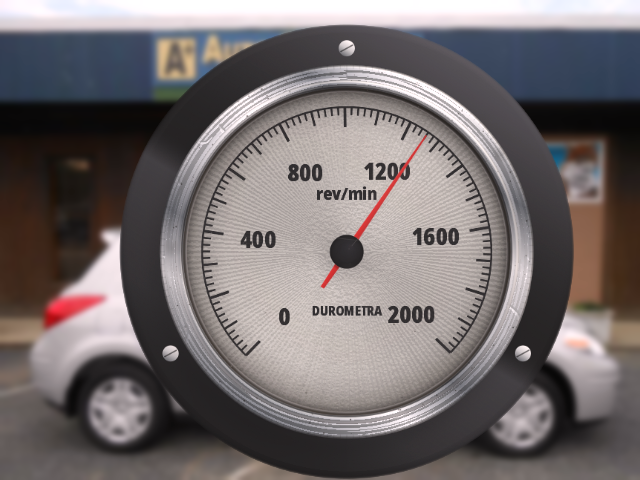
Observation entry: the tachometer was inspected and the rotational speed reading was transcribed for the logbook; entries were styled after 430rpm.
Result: 1260rpm
